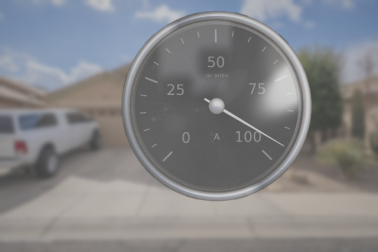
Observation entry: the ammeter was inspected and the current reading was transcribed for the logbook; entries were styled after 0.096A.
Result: 95A
